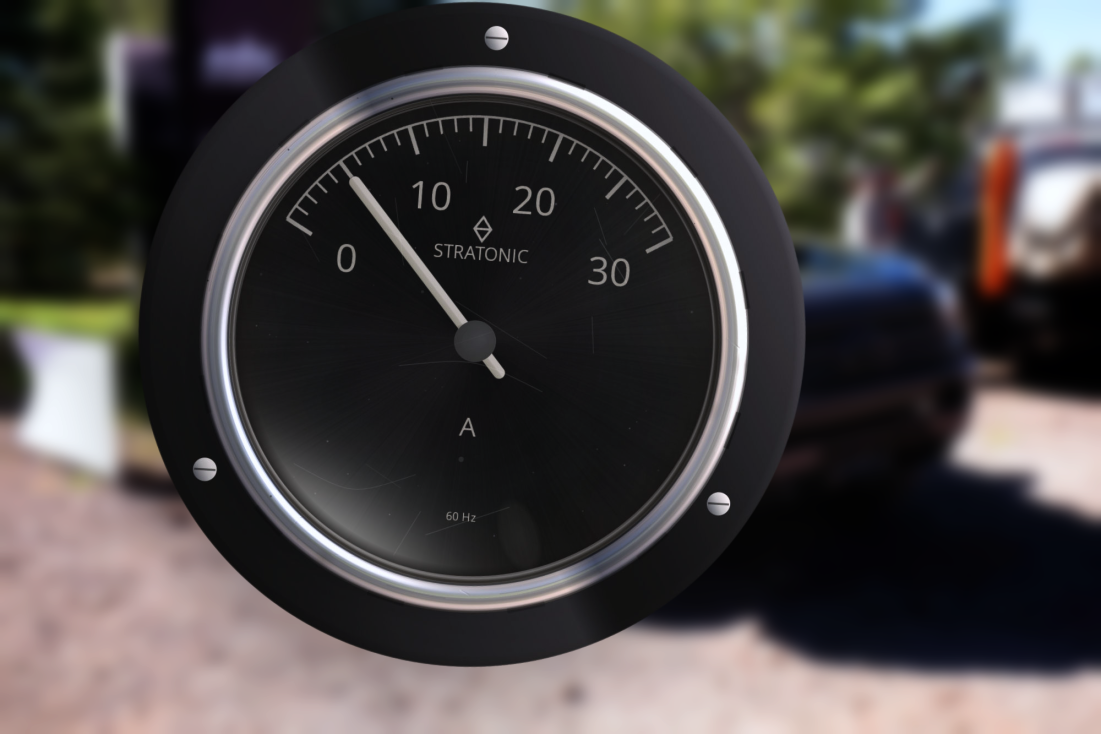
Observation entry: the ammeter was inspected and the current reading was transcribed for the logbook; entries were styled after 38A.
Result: 5A
